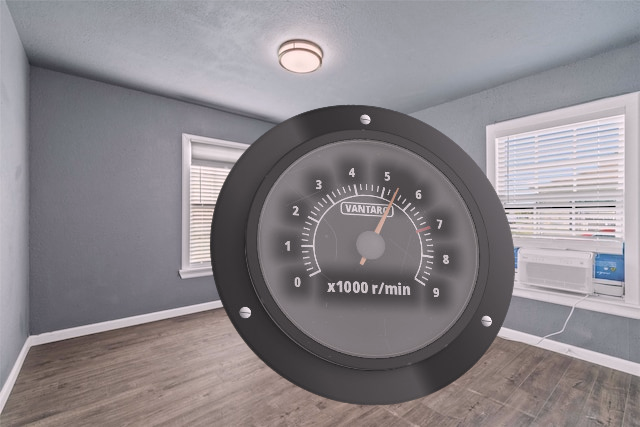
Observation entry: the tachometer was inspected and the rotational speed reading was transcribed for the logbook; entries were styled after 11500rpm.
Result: 5400rpm
